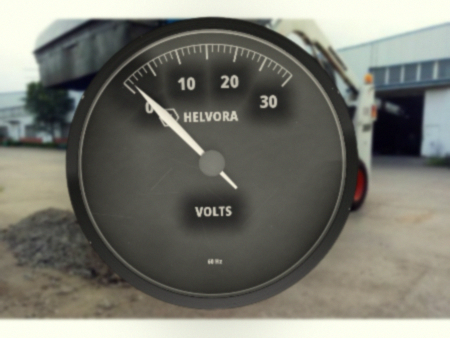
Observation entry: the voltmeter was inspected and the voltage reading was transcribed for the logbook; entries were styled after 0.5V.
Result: 1V
